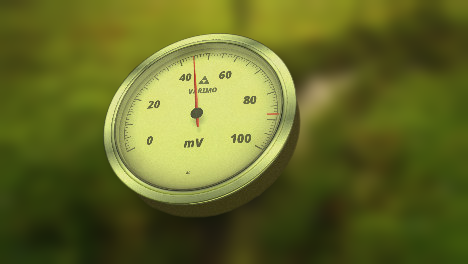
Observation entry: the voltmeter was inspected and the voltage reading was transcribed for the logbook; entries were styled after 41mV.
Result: 45mV
